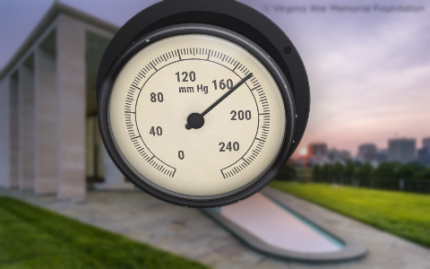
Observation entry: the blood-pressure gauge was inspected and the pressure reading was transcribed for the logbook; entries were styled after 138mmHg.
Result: 170mmHg
